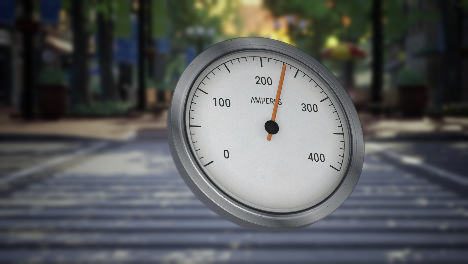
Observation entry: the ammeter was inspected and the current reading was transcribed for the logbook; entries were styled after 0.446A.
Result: 230A
